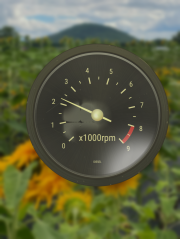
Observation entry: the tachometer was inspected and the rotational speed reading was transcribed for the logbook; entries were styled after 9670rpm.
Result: 2250rpm
